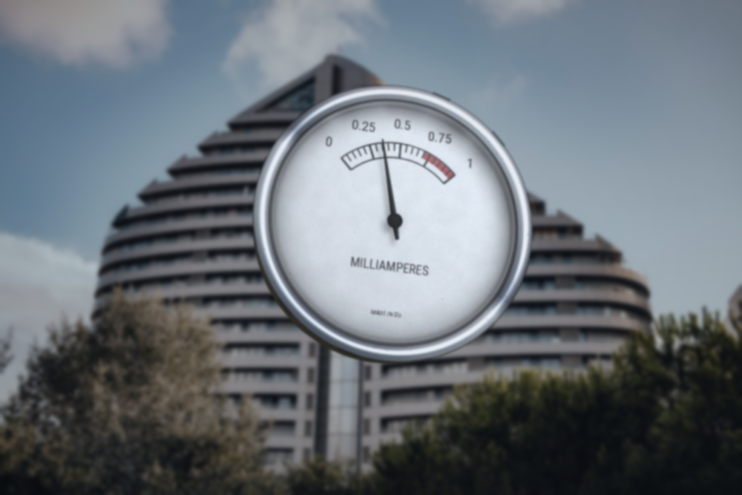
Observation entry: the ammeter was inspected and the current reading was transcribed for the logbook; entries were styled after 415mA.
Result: 0.35mA
